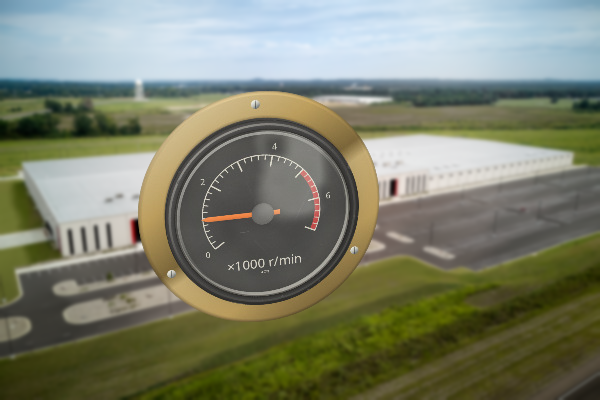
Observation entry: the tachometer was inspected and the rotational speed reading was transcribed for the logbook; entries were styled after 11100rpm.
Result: 1000rpm
